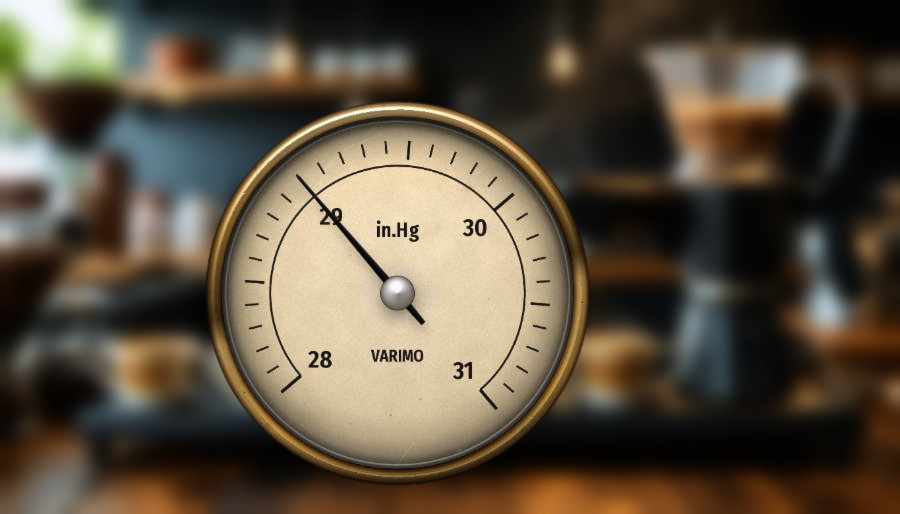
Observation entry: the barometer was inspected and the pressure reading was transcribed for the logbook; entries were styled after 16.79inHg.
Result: 29inHg
